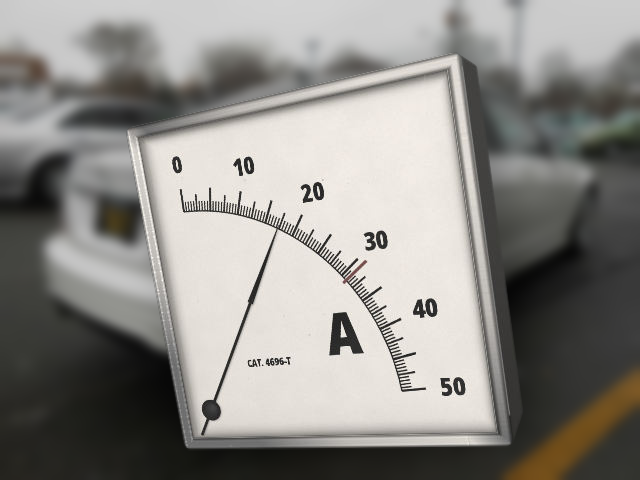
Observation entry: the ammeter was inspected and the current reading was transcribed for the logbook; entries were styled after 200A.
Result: 17.5A
